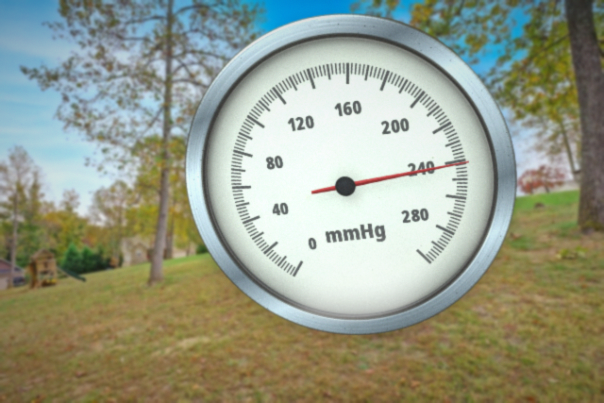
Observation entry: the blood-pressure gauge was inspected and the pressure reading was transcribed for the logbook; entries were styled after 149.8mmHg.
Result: 240mmHg
